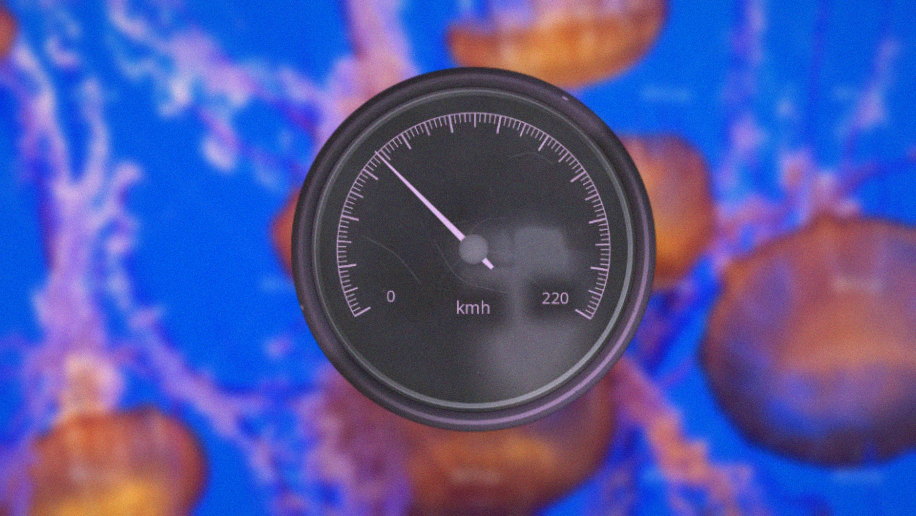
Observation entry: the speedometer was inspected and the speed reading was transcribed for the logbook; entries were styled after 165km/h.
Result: 68km/h
